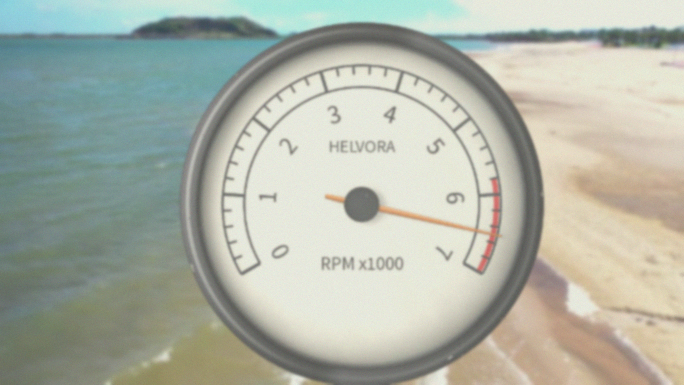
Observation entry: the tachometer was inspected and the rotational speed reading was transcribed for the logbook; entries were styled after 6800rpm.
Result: 6500rpm
